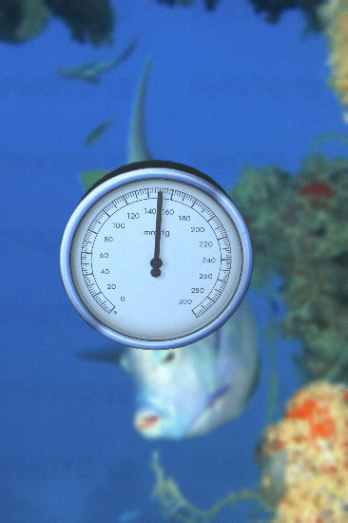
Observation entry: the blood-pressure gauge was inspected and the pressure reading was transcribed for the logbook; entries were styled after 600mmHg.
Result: 150mmHg
